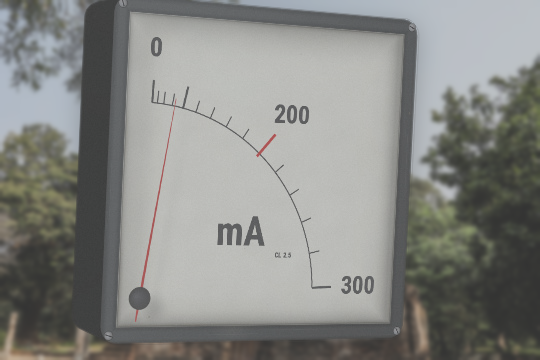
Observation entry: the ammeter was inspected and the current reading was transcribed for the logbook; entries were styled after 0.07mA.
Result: 80mA
